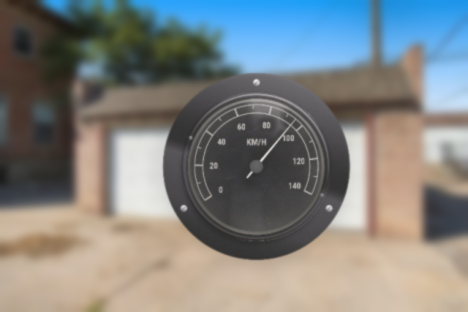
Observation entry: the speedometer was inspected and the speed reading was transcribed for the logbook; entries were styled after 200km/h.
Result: 95km/h
